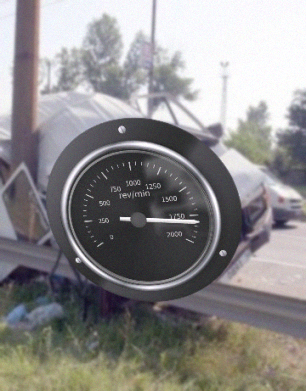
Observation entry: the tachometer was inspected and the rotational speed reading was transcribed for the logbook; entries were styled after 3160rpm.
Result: 1800rpm
